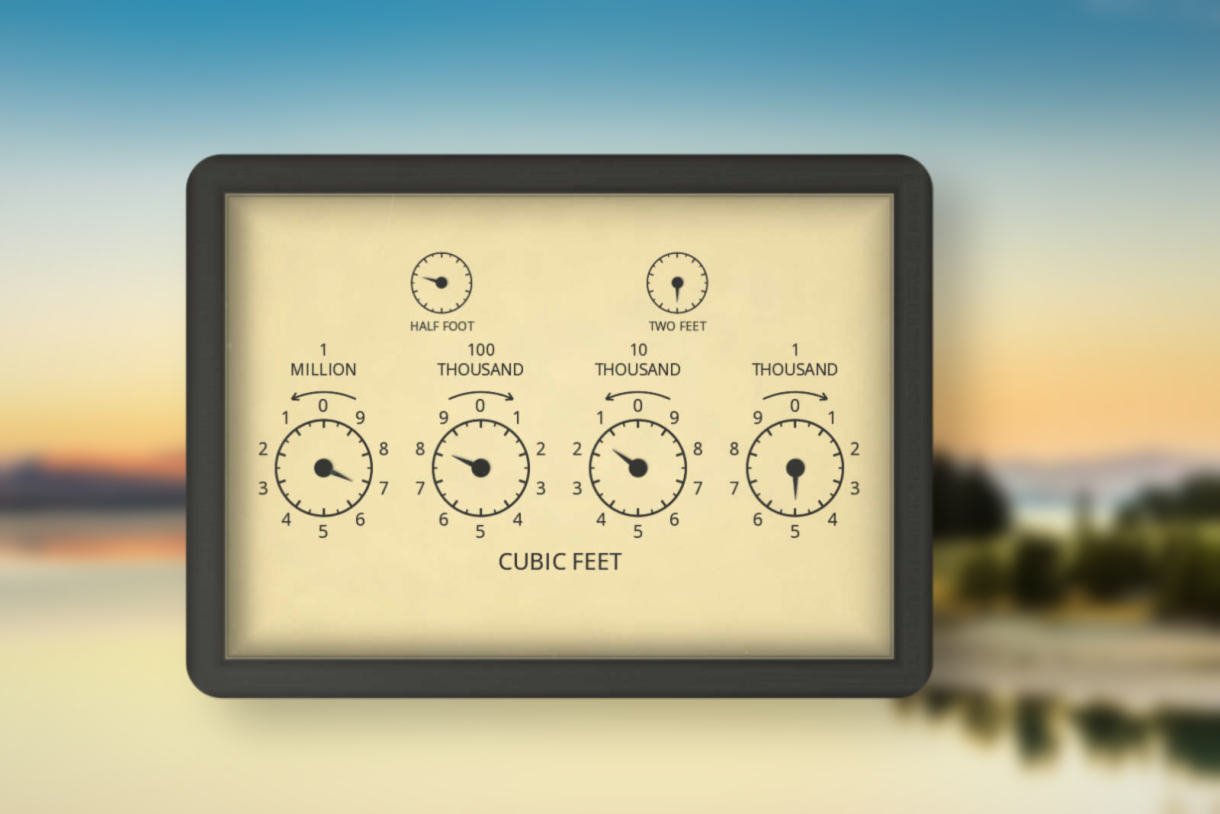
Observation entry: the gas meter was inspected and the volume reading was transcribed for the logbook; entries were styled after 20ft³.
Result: 681500ft³
